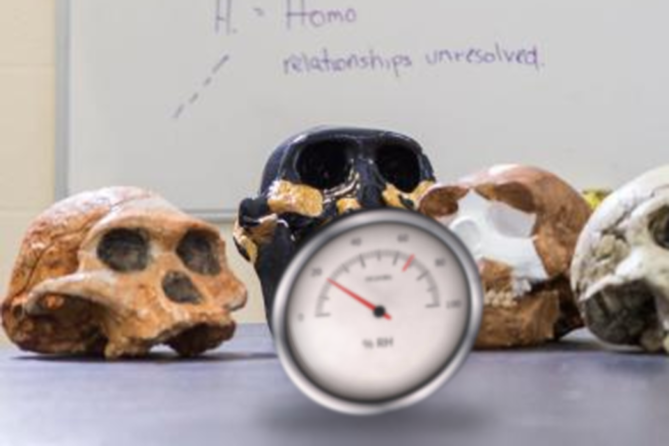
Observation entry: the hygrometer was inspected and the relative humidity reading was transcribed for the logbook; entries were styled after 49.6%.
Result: 20%
